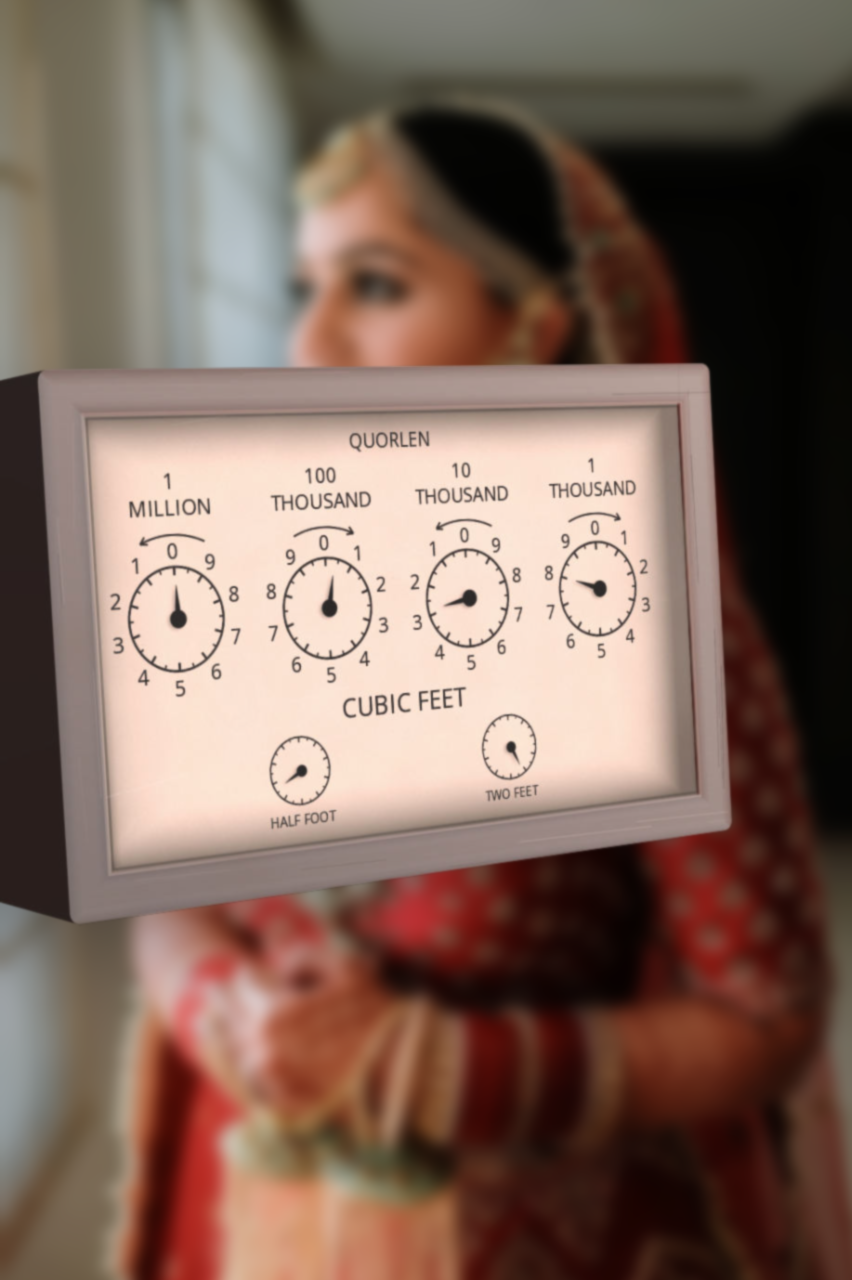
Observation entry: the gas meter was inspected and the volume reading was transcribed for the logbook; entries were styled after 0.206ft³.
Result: 2800ft³
